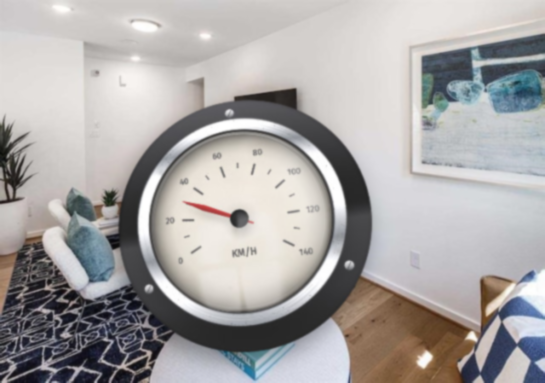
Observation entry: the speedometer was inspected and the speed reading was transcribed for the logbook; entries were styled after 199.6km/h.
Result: 30km/h
